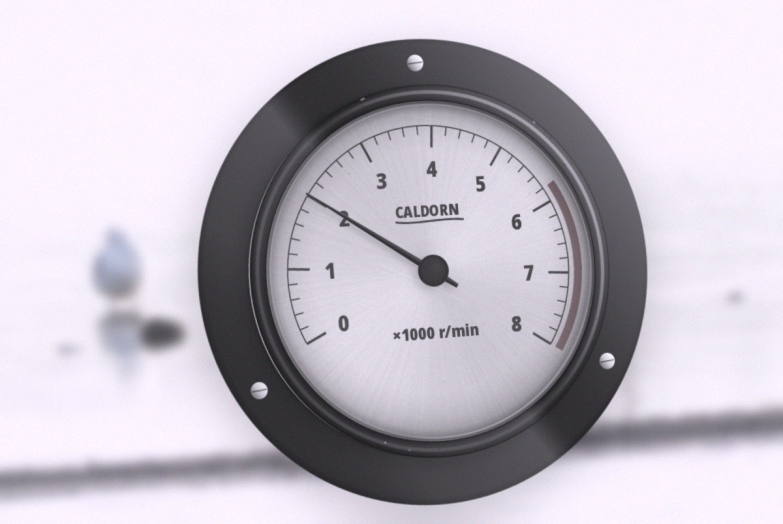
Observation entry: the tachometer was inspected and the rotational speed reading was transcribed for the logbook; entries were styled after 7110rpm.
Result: 2000rpm
